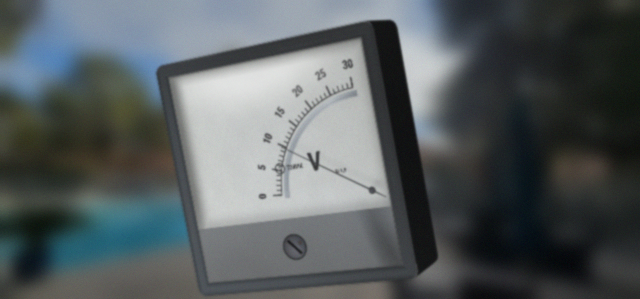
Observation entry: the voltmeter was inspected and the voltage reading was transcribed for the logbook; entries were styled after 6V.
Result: 10V
